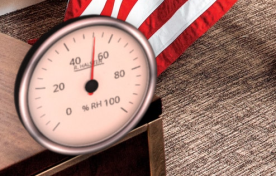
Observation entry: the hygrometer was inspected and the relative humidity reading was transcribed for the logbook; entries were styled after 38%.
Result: 52%
